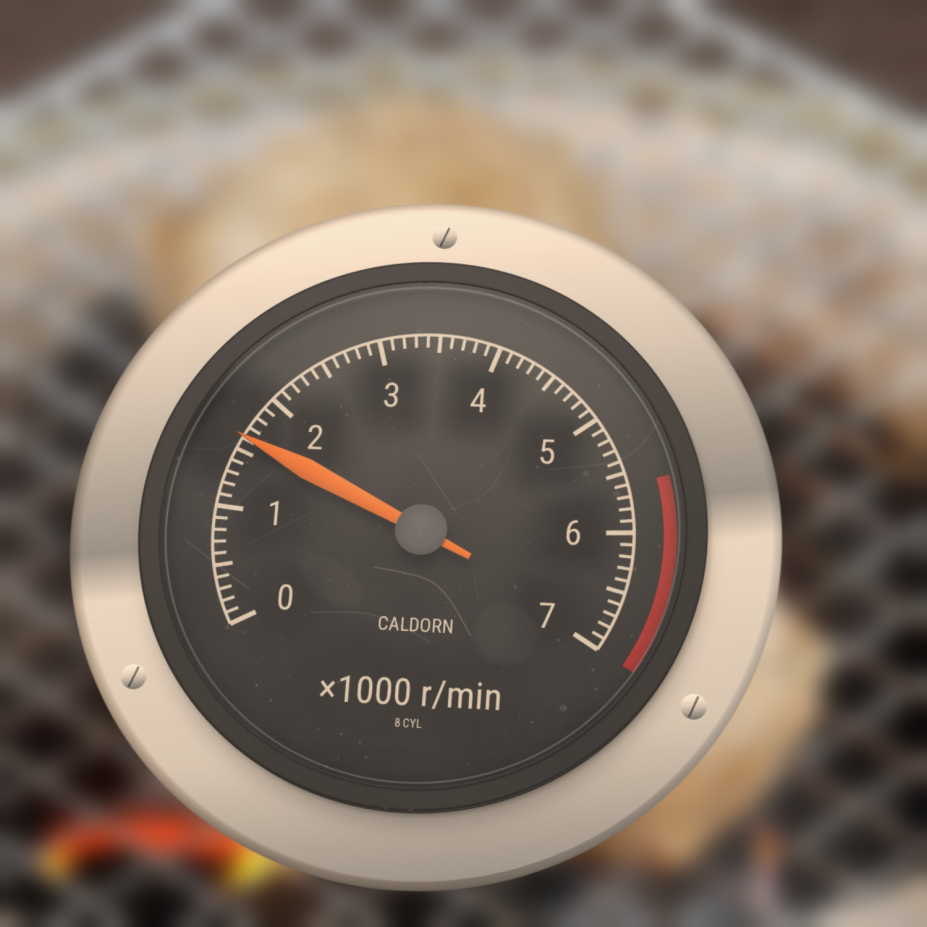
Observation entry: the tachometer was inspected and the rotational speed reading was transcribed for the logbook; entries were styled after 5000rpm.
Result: 1600rpm
